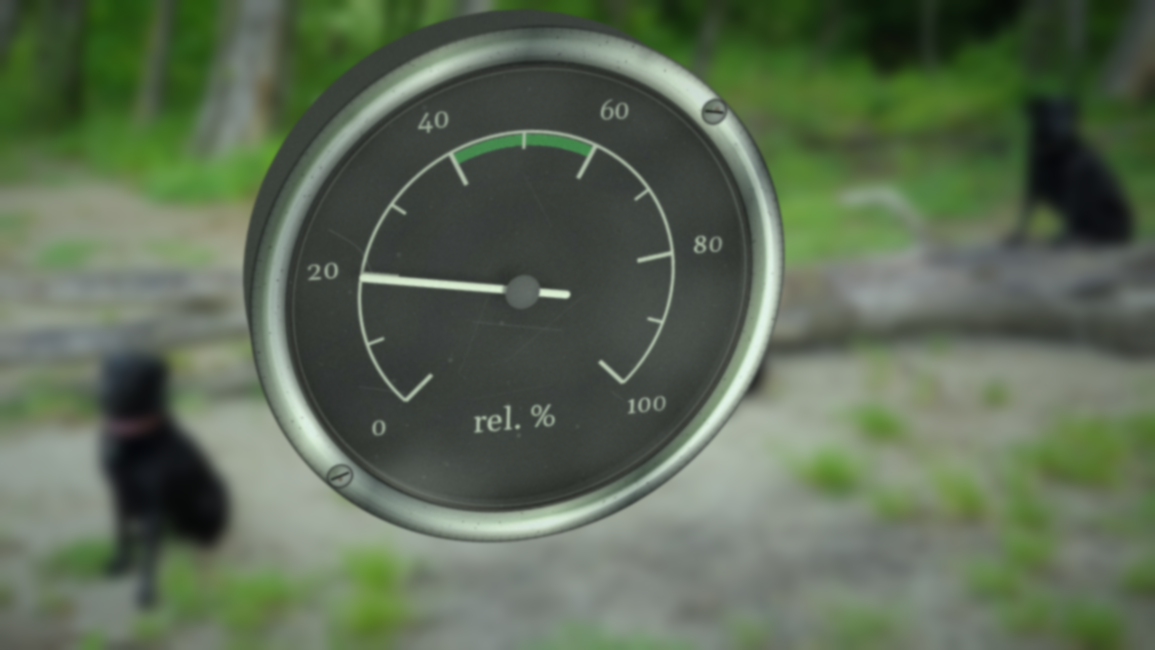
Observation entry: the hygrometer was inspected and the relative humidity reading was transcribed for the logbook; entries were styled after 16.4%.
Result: 20%
